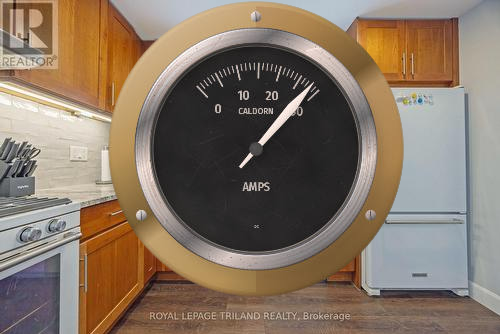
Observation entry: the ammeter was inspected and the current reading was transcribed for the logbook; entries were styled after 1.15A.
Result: 28A
